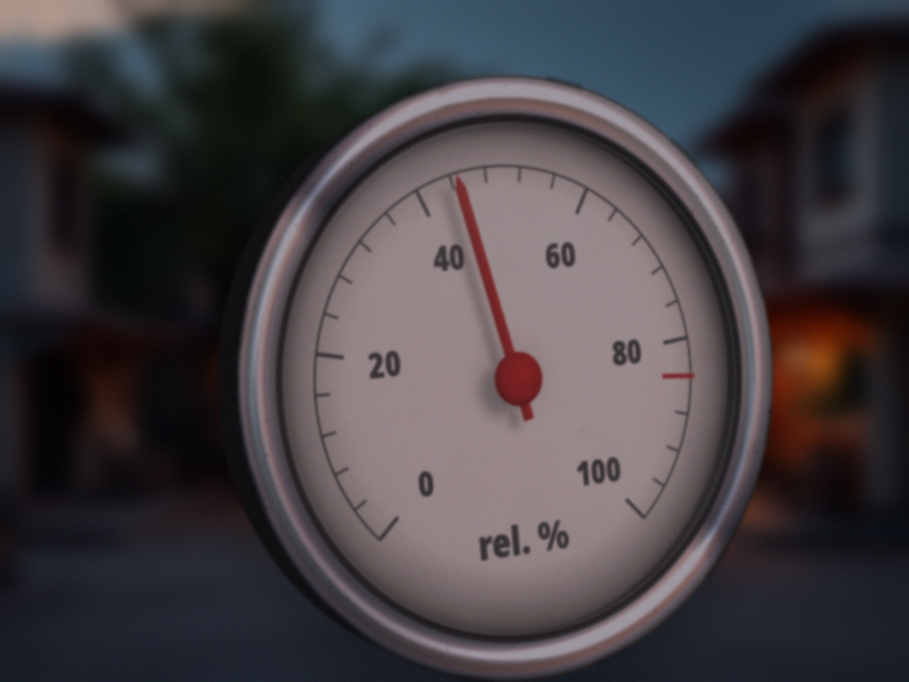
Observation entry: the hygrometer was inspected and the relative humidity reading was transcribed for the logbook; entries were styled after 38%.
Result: 44%
